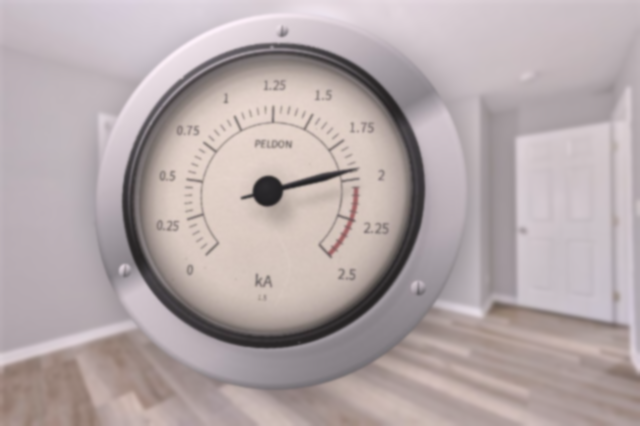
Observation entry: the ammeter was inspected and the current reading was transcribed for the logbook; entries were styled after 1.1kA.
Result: 1.95kA
